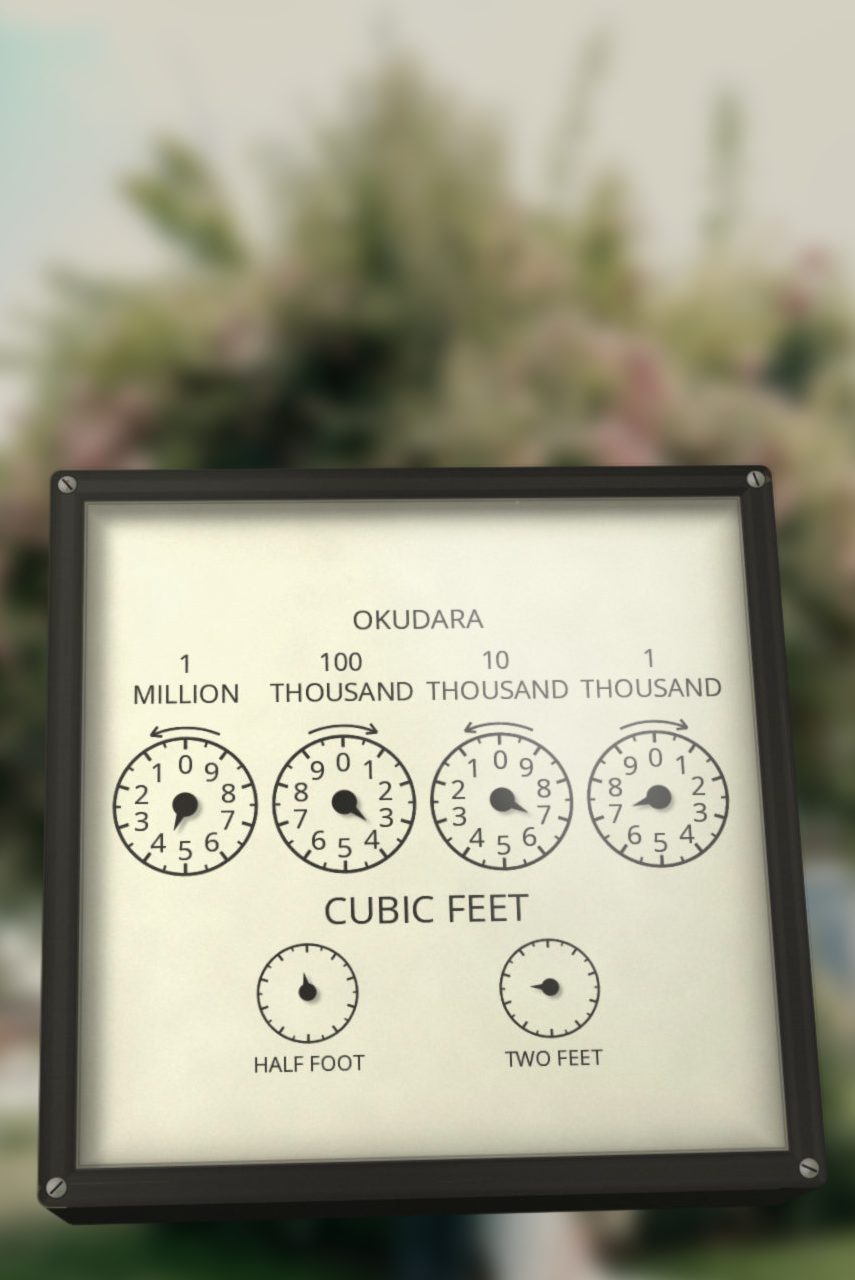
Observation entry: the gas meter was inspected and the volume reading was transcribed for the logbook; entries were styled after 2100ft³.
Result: 436700ft³
